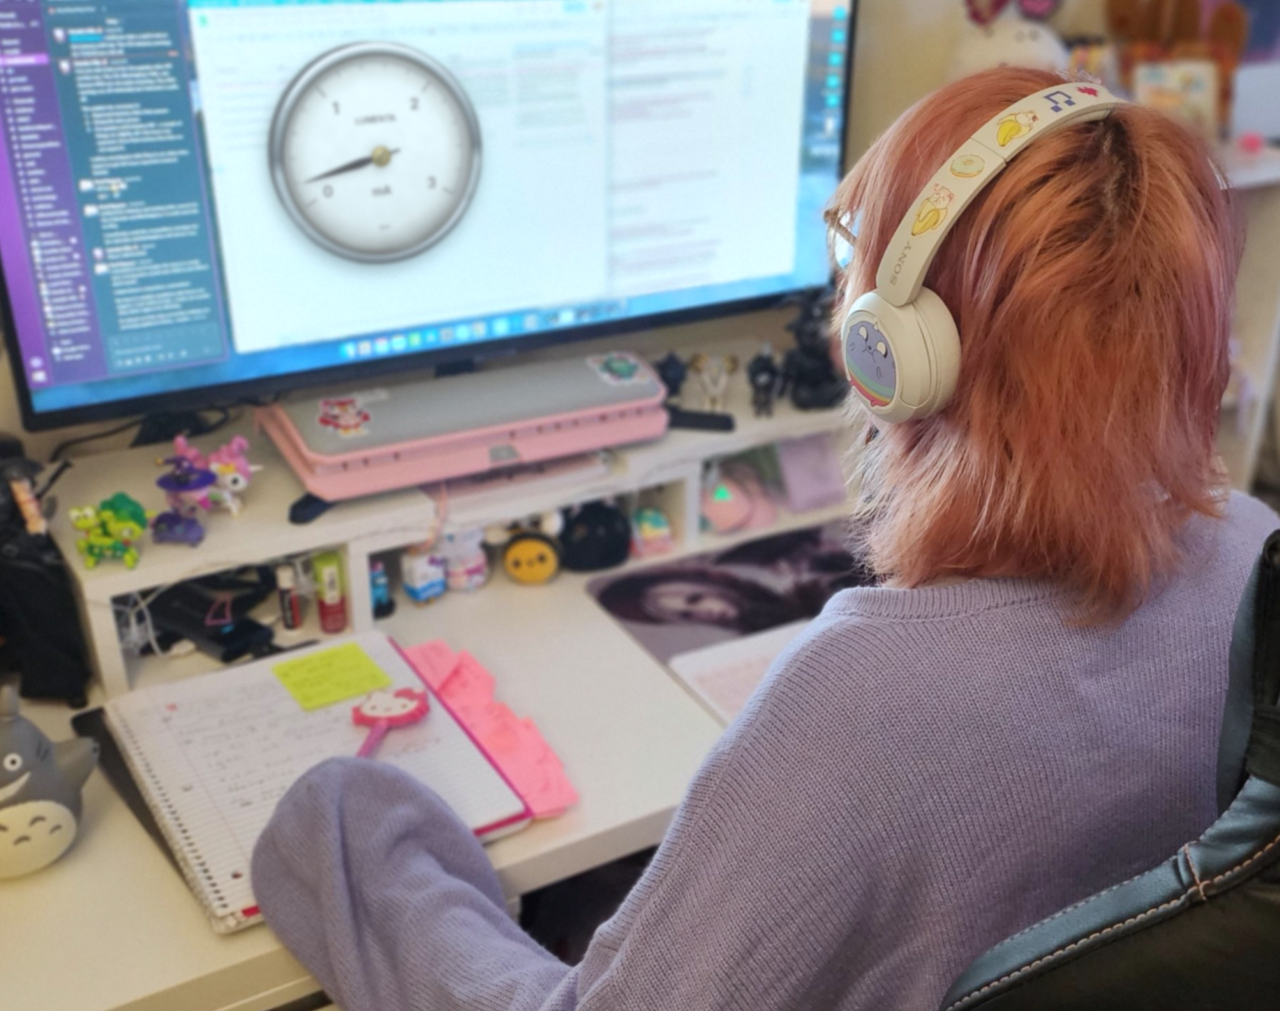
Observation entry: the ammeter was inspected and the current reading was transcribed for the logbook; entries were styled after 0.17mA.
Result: 0.2mA
